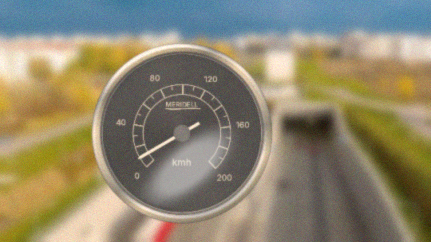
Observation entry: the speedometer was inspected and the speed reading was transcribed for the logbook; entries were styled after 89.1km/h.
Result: 10km/h
